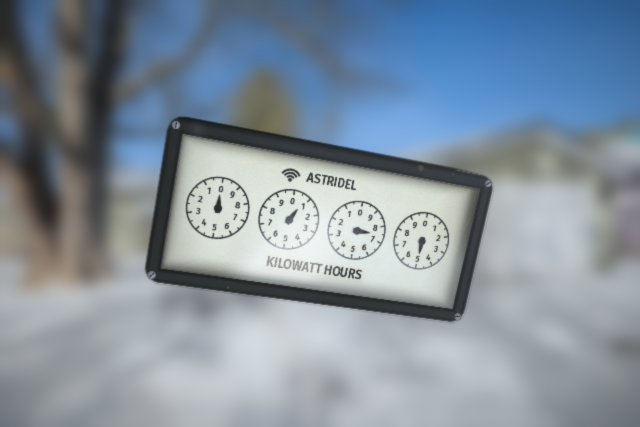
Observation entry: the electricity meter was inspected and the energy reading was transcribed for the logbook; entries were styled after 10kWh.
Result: 75kWh
